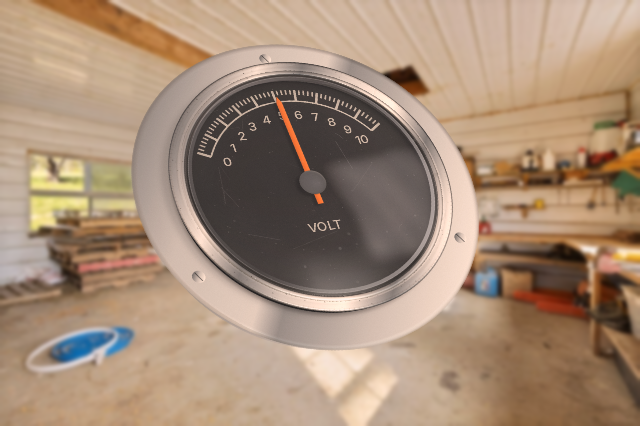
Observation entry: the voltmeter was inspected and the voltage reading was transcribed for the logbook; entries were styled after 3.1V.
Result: 5V
